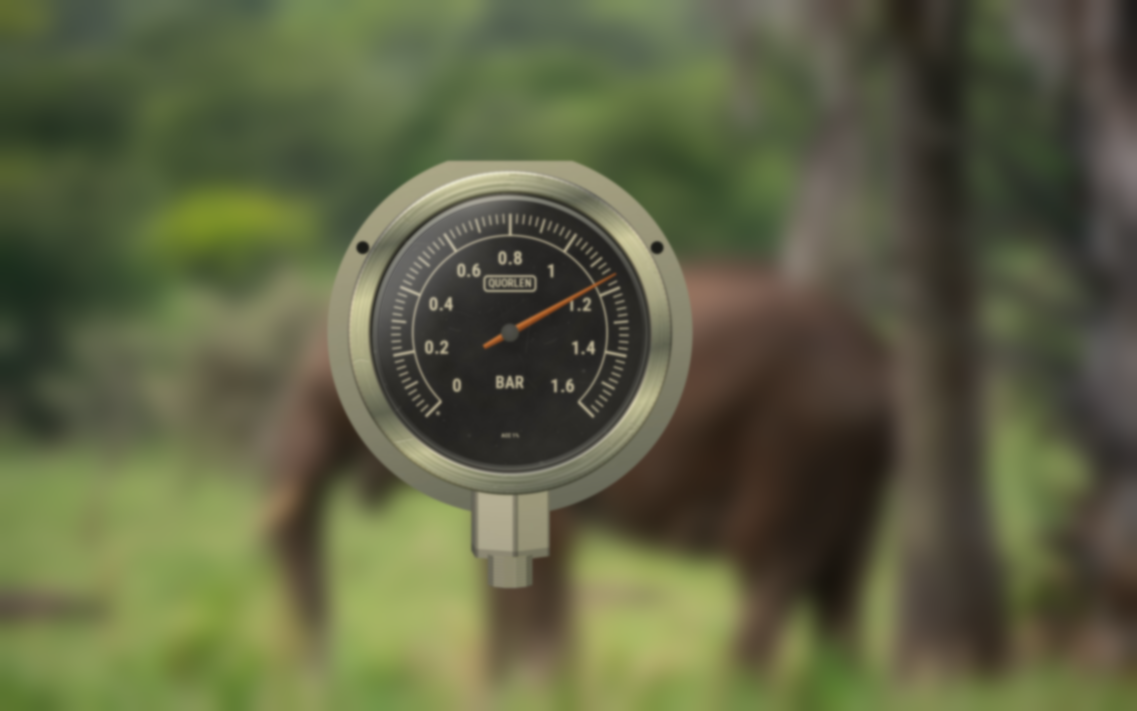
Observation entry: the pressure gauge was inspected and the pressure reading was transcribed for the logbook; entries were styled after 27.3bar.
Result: 1.16bar
